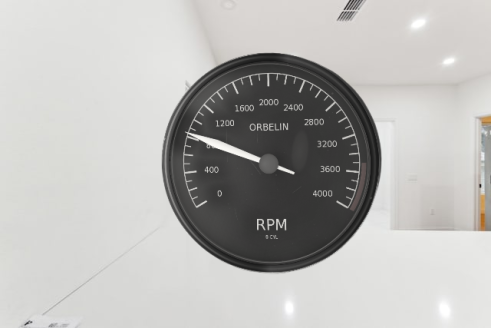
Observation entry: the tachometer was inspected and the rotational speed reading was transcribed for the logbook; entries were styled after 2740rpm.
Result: 850rpm
